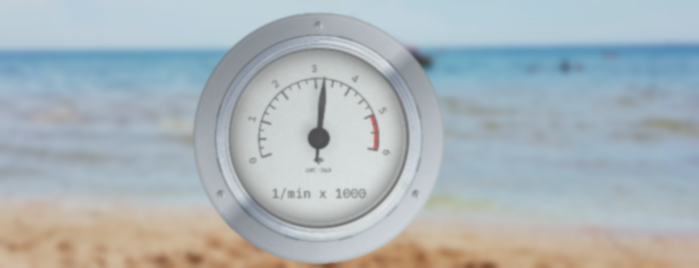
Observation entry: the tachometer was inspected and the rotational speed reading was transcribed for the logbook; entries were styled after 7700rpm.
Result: 3250rpm
